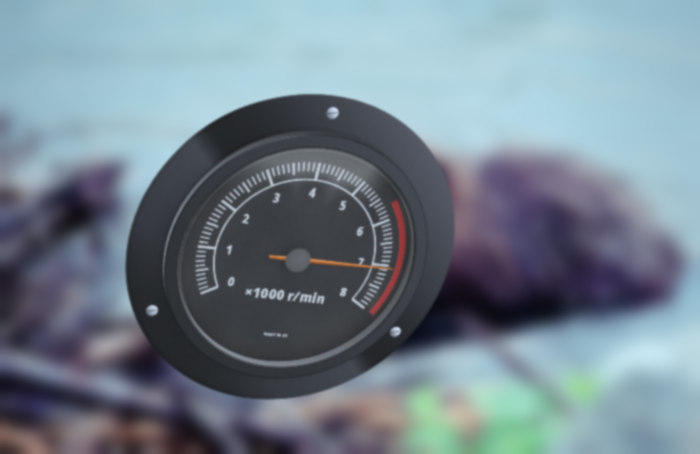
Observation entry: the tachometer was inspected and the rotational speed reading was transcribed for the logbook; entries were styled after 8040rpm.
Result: 7000rpm
